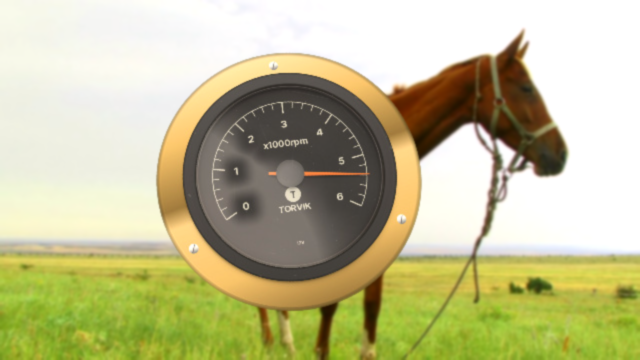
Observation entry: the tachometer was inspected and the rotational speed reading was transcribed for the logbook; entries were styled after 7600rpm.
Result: 5400rpm
